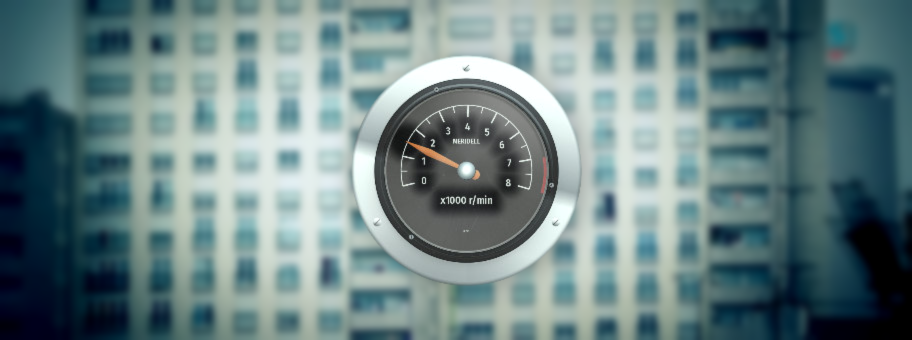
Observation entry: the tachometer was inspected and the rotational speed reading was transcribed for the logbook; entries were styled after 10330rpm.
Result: 1500rpm
